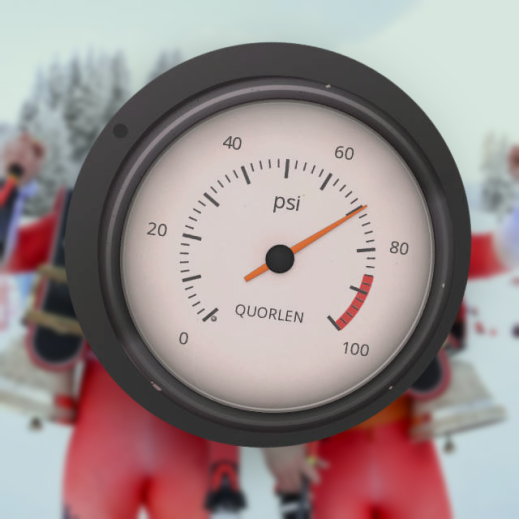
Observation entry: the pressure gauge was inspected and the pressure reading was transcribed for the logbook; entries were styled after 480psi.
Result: 70psi
